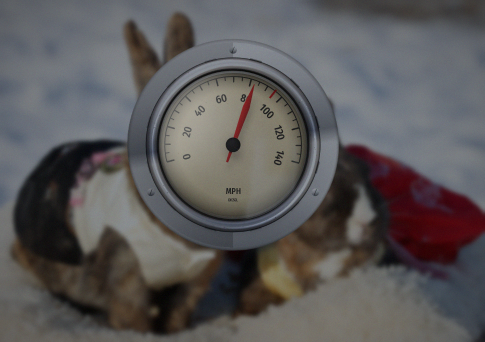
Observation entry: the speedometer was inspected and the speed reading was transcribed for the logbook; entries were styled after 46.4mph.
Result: 82.5mph
